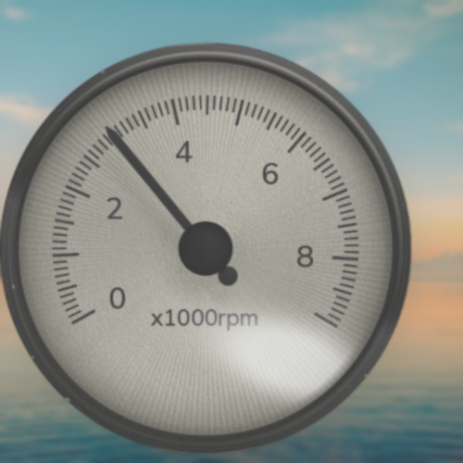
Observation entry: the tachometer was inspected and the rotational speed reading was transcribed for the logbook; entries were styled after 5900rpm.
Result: 3000rpm
